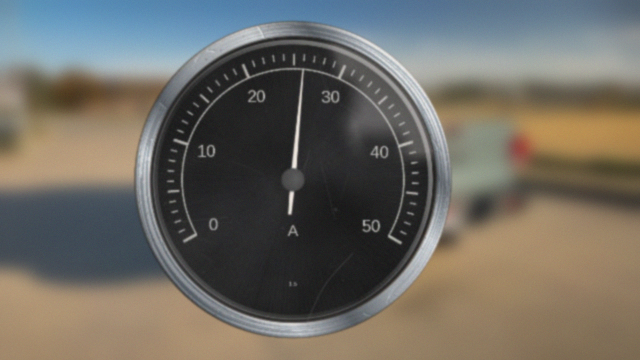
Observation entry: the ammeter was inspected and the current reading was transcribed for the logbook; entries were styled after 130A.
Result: 26A
